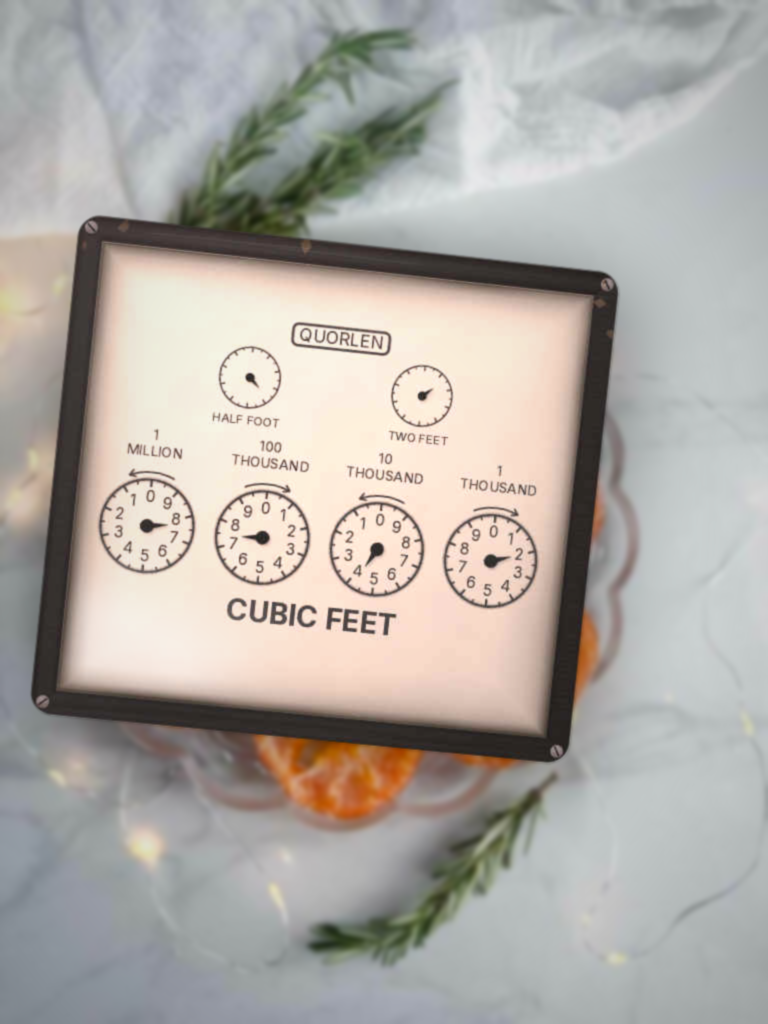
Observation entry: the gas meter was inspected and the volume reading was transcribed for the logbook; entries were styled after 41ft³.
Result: 774200ft³
